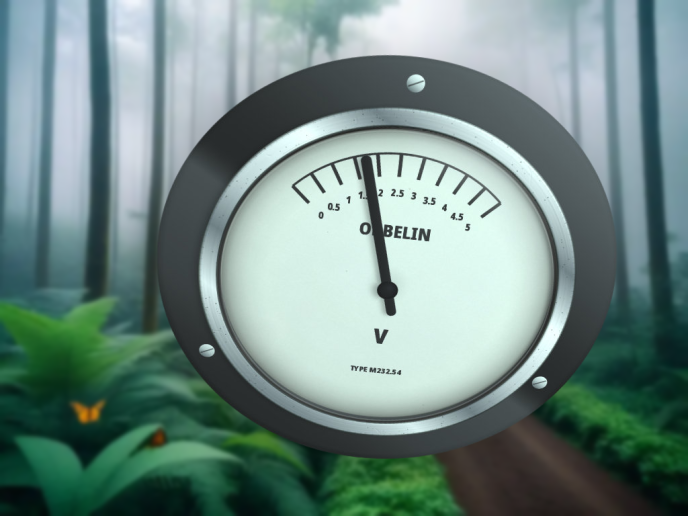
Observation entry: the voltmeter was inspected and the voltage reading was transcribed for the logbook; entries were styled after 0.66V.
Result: 1.75V
